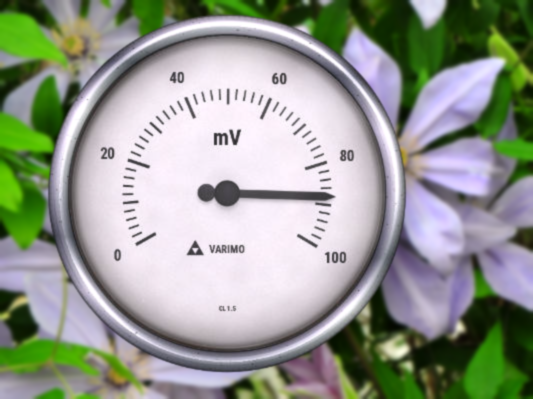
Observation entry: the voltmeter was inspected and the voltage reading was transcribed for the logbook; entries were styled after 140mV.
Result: 88mV
